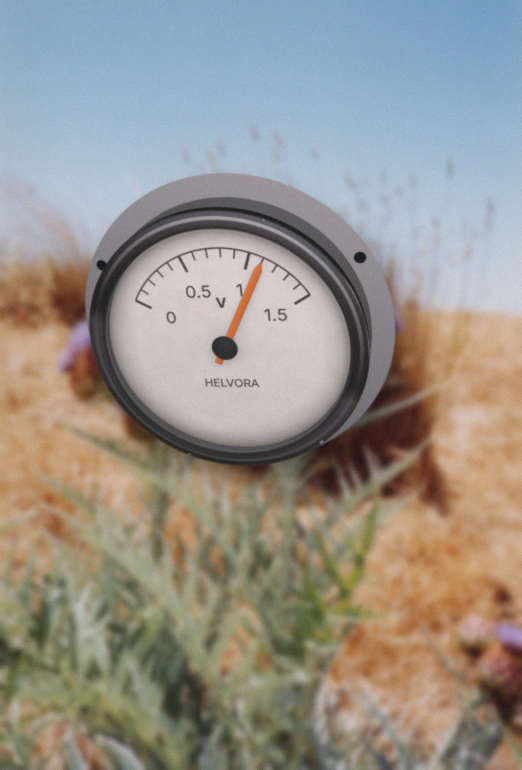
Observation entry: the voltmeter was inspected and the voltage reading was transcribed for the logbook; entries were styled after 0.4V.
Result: 1.1V
